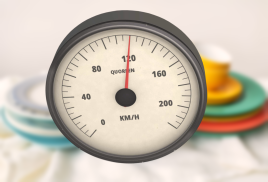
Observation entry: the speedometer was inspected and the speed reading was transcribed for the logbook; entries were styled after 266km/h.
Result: 120km/h
